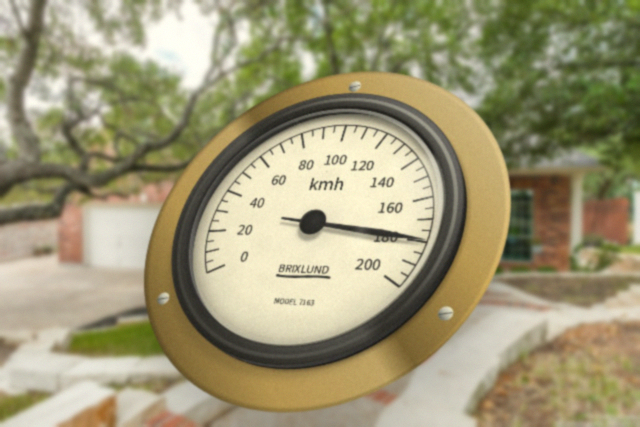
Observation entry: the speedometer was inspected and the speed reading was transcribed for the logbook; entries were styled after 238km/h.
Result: 180km/h
